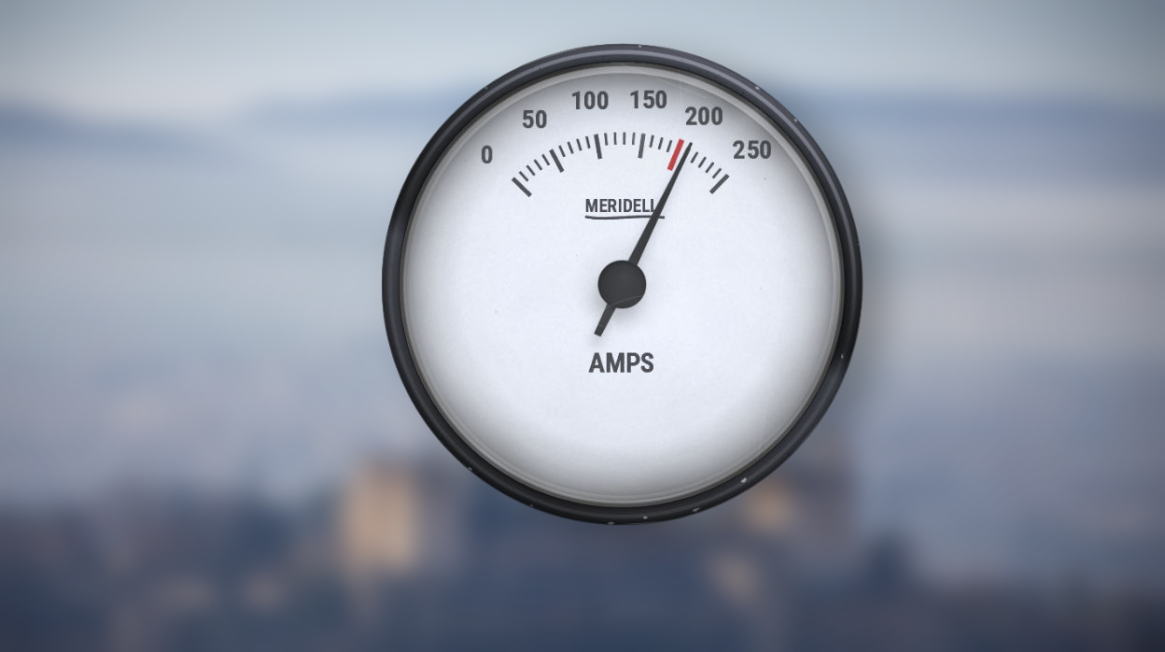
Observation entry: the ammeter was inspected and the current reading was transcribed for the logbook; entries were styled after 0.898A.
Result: 200A
